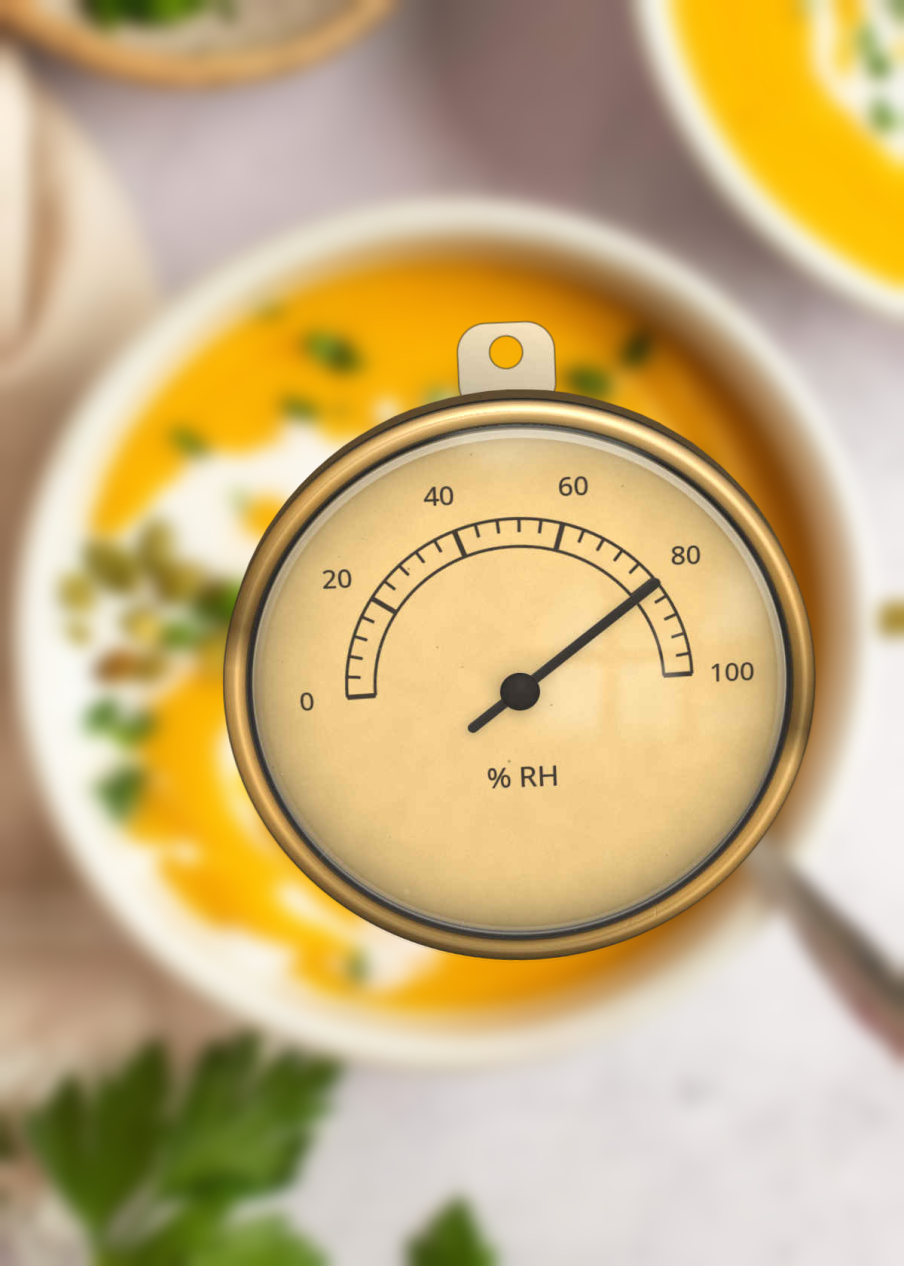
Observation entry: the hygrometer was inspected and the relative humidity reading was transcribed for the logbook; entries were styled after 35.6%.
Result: 80%
